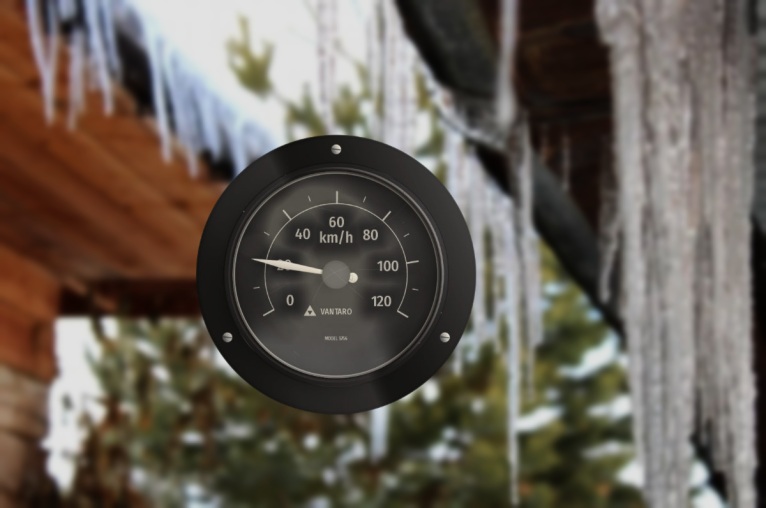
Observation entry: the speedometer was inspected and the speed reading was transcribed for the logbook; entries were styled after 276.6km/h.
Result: 20km/h
